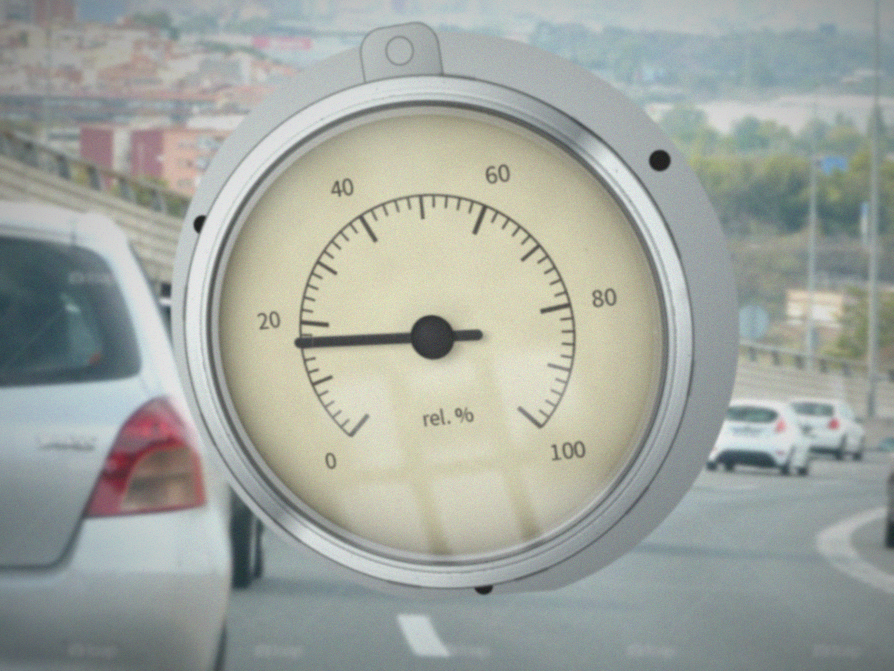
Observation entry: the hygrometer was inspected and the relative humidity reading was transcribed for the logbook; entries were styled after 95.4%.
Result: 17%
